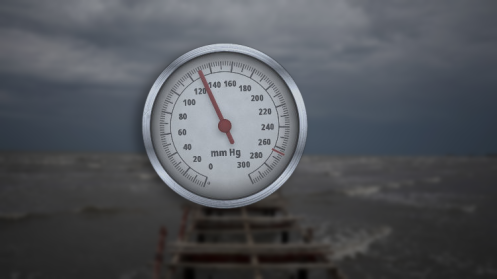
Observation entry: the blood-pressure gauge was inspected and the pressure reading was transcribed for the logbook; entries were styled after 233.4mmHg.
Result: 130mmHg
